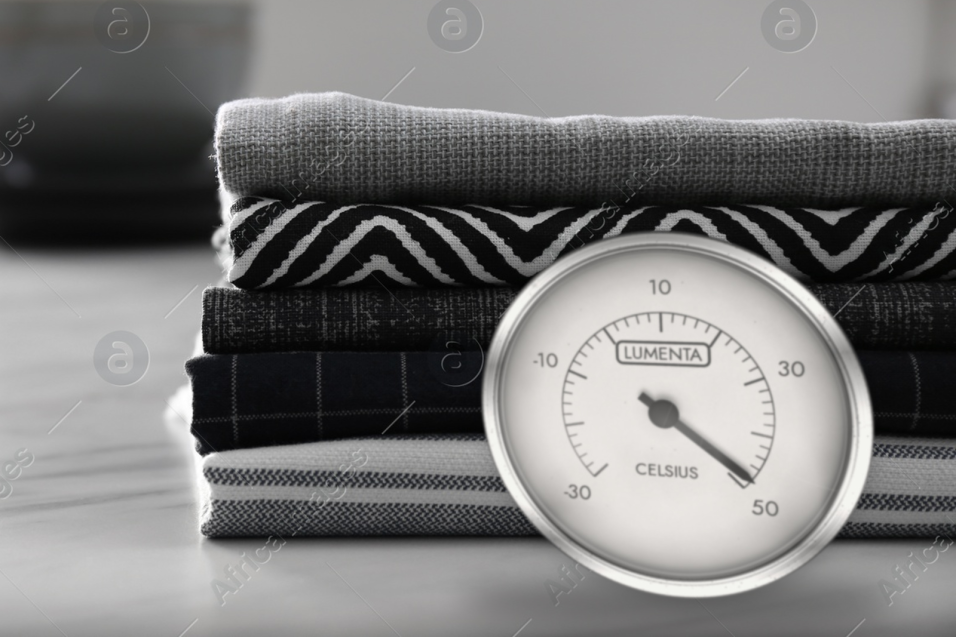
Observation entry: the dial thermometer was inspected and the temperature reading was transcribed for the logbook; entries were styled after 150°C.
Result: 48°C
